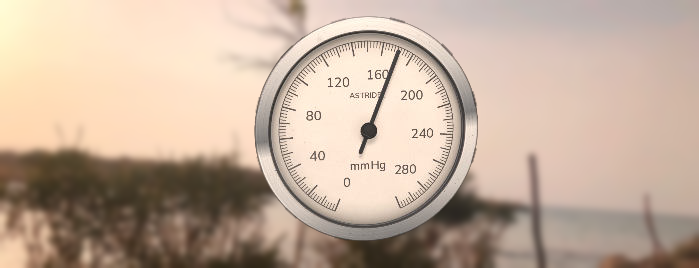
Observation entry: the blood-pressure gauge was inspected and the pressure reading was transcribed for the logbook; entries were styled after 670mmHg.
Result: 170mmHg
